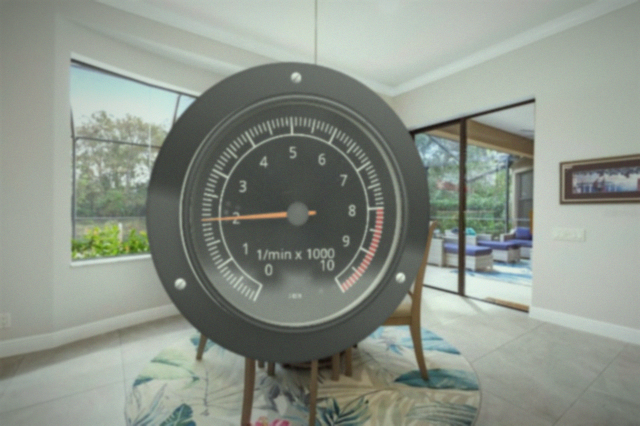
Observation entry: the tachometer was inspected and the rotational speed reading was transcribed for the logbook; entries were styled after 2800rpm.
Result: 2000rpm
